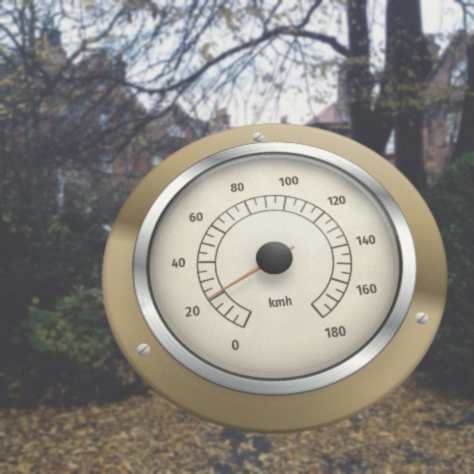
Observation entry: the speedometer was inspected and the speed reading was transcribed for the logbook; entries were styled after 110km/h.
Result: 20km/h
